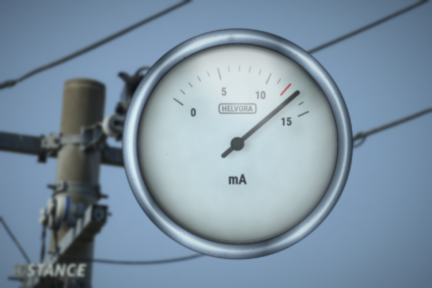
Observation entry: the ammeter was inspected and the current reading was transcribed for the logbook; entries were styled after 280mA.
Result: 13mA
